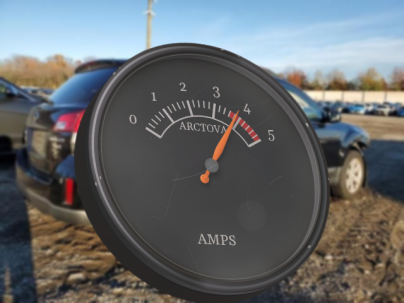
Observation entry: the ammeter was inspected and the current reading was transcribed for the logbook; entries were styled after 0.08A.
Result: 3.8A
